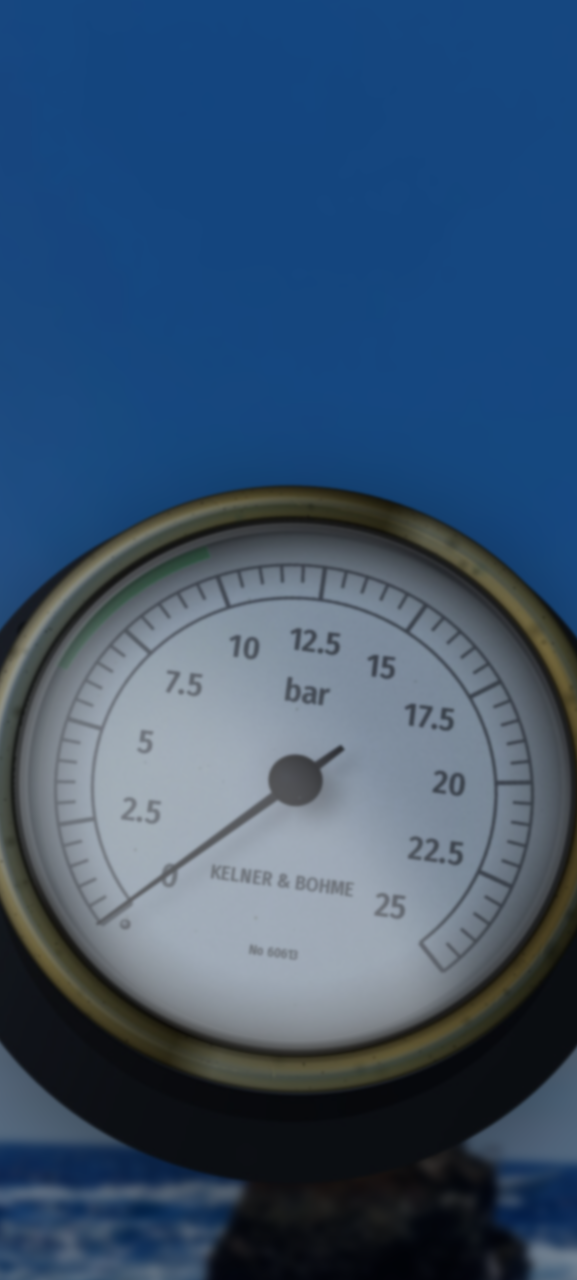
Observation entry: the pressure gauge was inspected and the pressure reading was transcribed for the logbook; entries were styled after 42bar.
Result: 0bar
